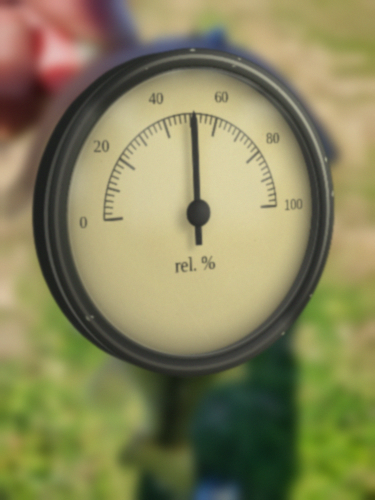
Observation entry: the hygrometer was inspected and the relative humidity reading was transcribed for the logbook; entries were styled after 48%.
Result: 50%
